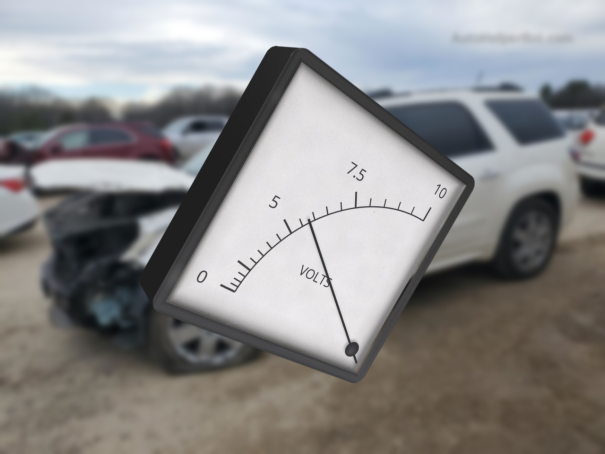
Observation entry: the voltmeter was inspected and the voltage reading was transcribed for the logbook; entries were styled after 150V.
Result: 5.75V
